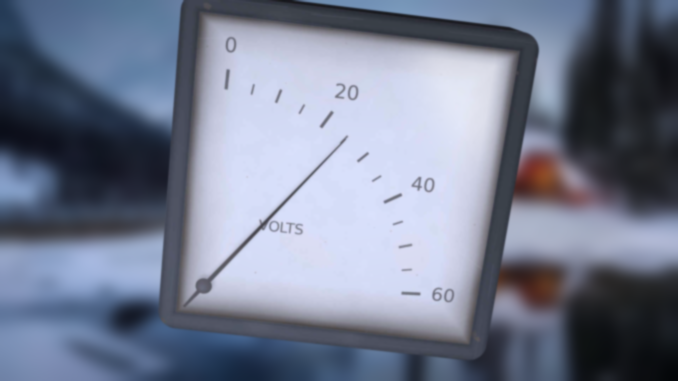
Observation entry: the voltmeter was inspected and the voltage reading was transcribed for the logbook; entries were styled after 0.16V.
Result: 25V
